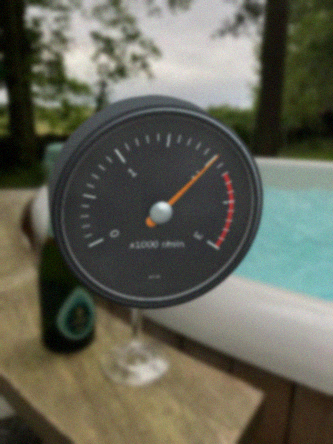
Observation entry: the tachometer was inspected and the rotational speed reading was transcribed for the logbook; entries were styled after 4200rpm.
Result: 2000rpm
